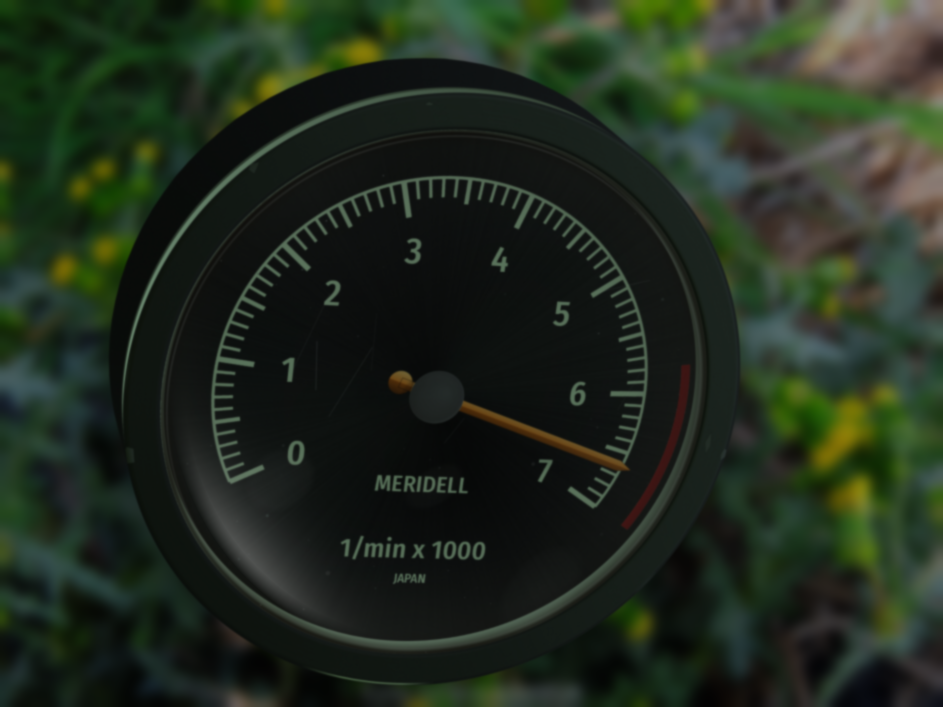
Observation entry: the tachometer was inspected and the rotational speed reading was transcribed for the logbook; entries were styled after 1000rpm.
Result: 6600rpm
